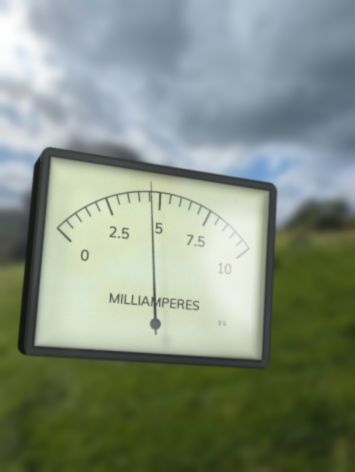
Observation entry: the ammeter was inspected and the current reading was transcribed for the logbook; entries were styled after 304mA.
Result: 4.5mA
